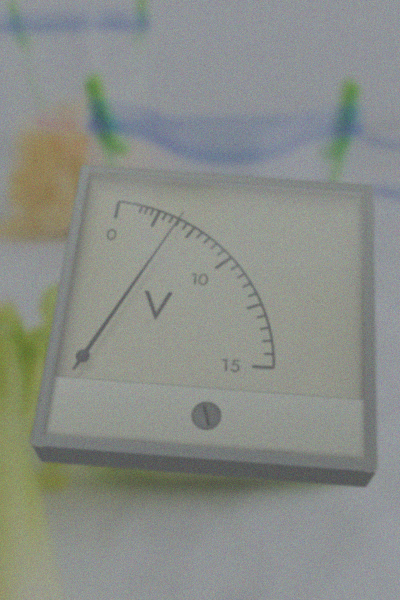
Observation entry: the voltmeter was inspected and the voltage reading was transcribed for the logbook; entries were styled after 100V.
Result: 6.5V
